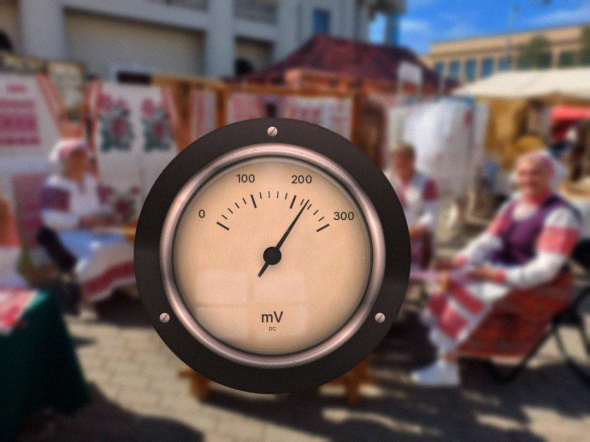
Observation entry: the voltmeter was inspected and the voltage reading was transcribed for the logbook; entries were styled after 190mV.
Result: 230mV
